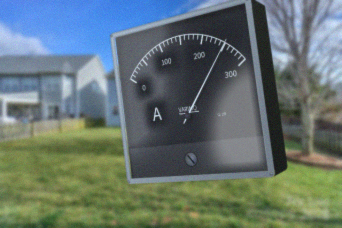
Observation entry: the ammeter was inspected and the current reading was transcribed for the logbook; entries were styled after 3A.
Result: 250A
